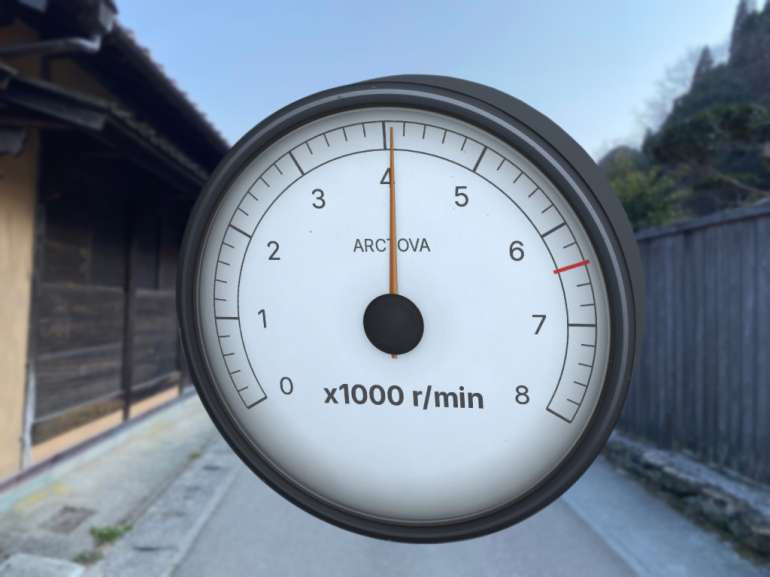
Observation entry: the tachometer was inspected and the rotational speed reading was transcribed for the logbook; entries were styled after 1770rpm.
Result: 4100rpm
